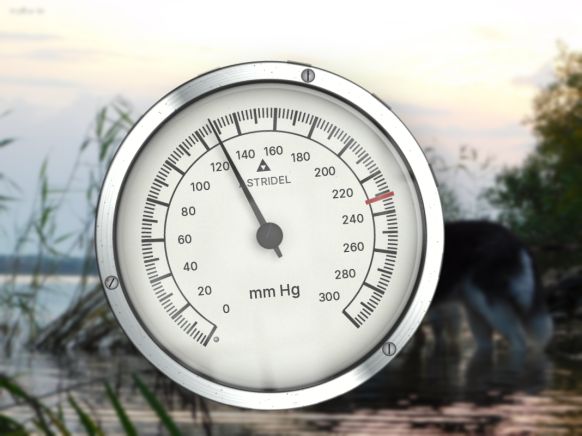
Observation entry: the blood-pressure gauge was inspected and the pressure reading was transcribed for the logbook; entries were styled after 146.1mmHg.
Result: 128mmHg
